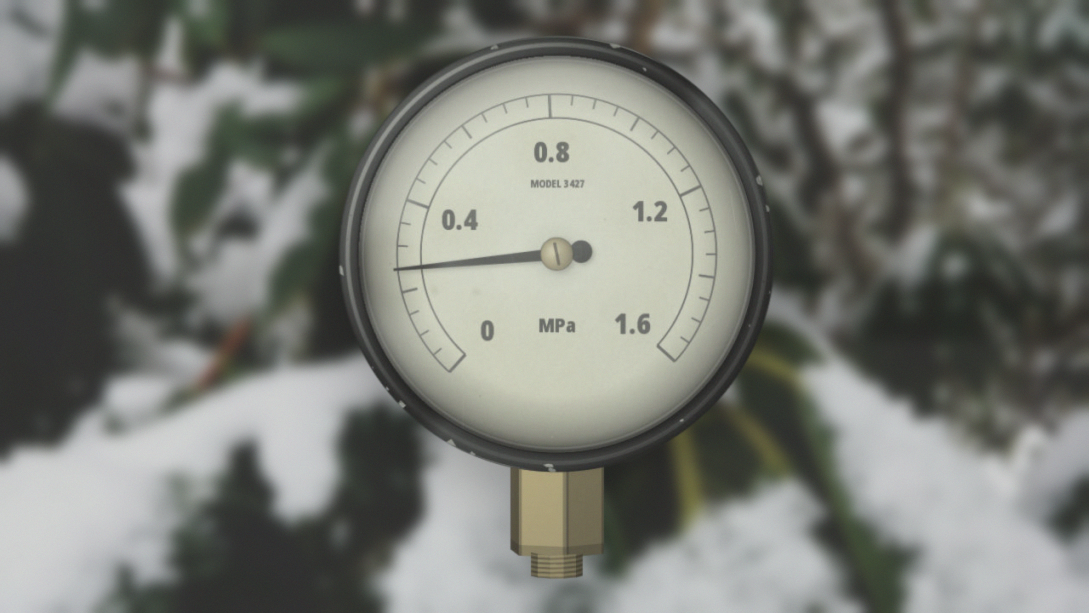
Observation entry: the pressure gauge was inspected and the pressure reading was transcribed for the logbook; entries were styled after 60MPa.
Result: 0.25MPa
